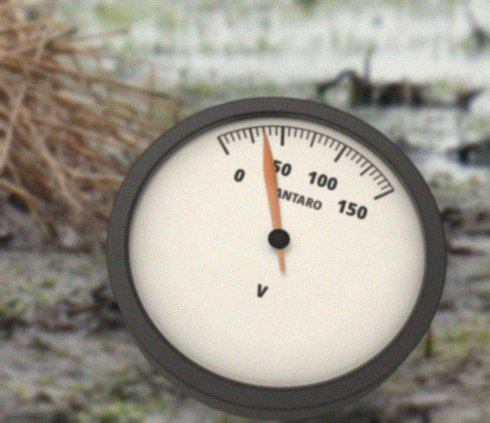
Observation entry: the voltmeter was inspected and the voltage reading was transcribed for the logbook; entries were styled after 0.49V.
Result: 35V
